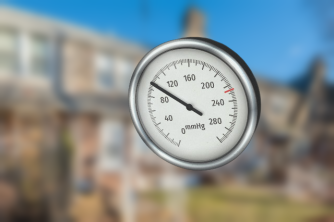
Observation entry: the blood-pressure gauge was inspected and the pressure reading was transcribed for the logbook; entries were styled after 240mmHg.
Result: 100mmHg
